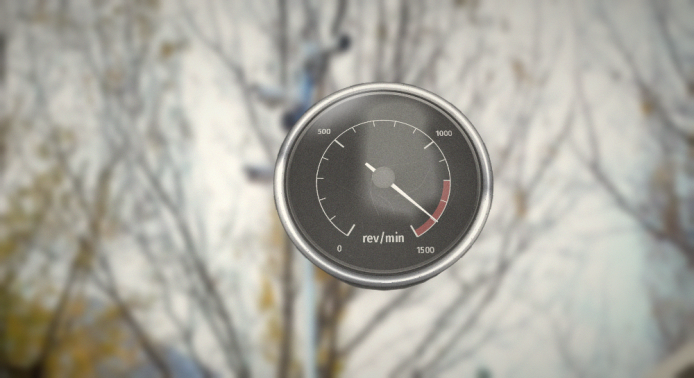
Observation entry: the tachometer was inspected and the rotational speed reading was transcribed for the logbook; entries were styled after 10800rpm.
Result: 1400rpm
